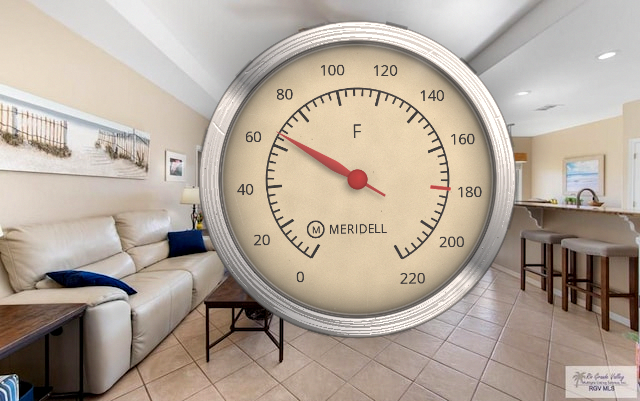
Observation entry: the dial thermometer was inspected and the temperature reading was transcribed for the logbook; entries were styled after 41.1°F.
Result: 66°F
